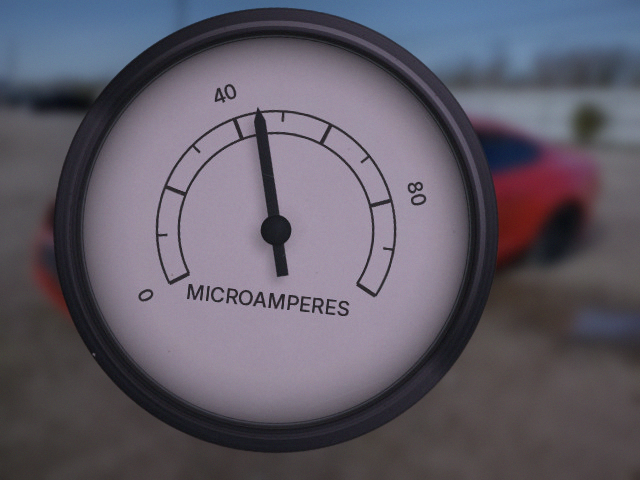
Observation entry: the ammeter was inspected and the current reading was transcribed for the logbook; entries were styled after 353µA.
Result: 45µA
